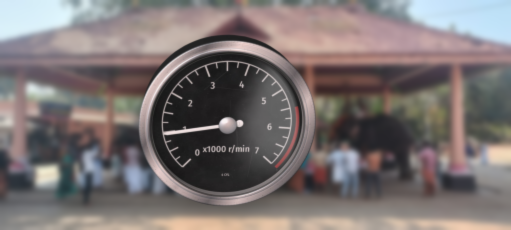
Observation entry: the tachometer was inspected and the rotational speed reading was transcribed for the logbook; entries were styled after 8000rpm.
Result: 1000rpm
